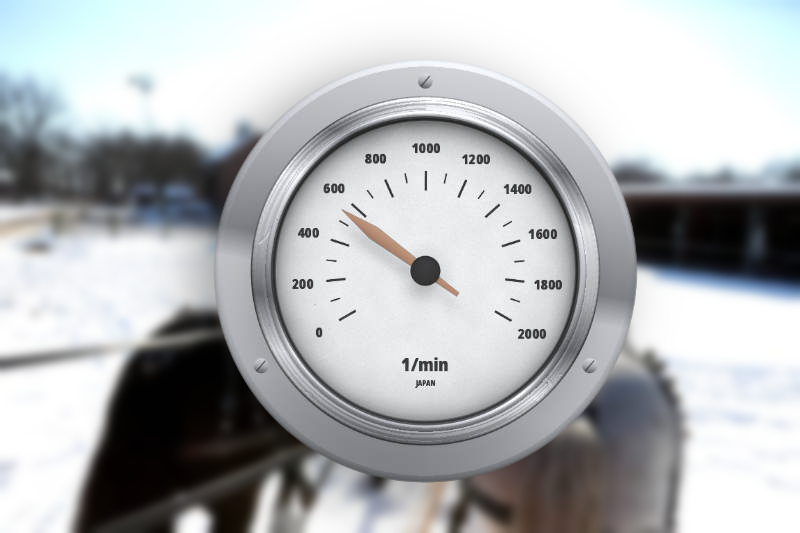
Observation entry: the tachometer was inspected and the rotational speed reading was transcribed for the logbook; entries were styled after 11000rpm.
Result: 550rpm
